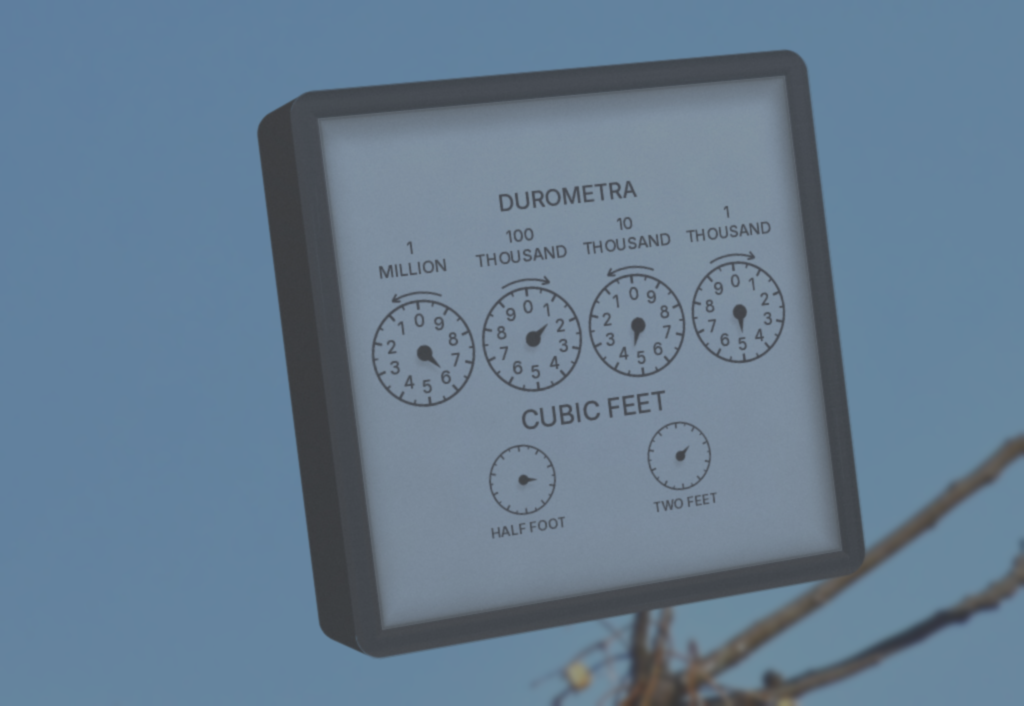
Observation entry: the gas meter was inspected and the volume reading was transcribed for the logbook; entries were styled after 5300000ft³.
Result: 614500ft³
